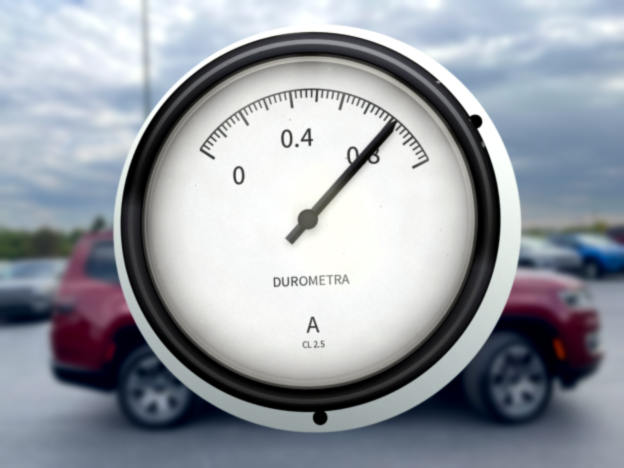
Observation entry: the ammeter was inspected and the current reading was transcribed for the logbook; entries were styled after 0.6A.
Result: 0.82A
